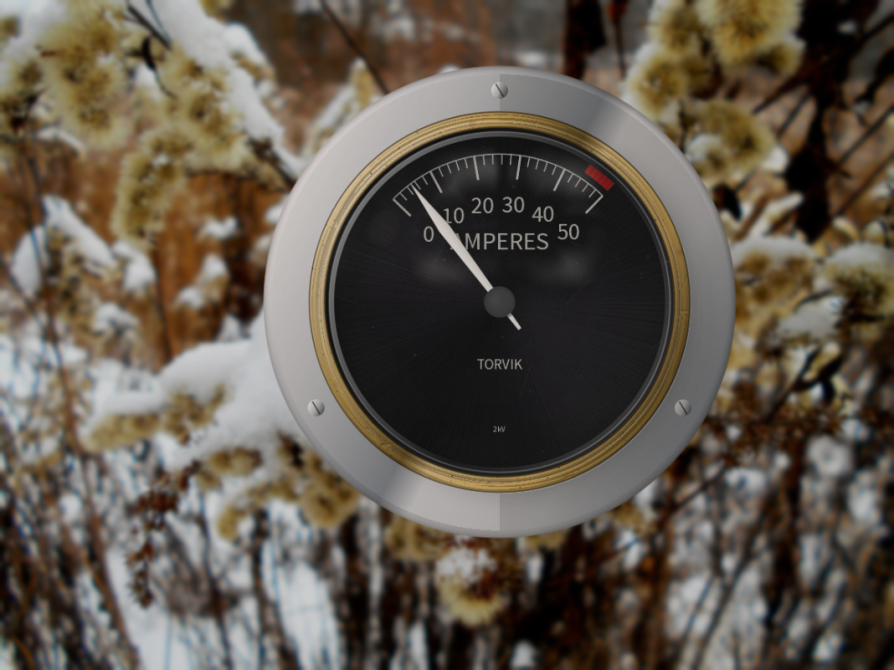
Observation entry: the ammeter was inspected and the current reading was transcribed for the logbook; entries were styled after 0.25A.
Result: 5A
